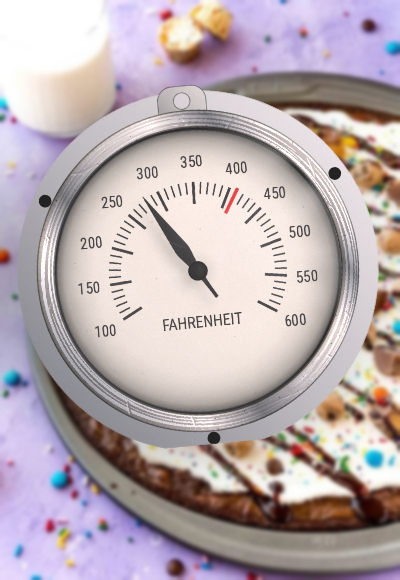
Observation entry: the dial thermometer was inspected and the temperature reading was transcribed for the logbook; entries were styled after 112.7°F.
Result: 280°F
